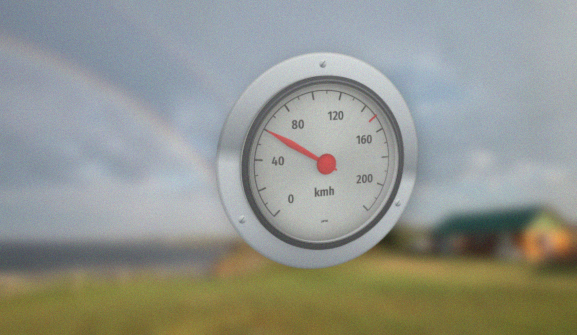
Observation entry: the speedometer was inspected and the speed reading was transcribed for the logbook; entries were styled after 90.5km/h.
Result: 60km/h
